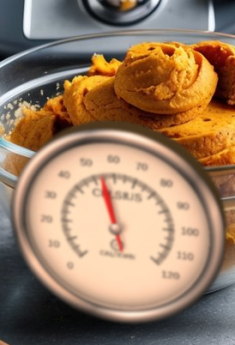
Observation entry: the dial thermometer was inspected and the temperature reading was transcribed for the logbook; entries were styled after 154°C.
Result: 55°C
